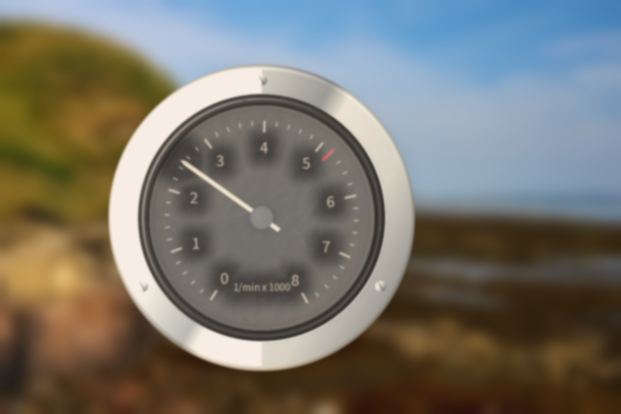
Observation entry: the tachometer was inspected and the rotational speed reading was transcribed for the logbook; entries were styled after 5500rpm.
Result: 2500rpm
